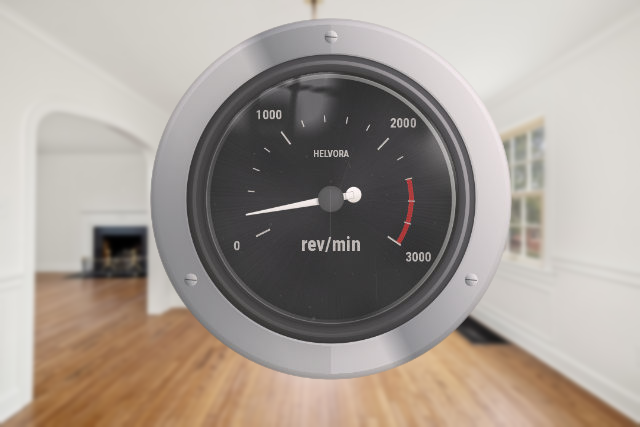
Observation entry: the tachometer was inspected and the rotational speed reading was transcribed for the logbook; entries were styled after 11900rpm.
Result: 200rpm
